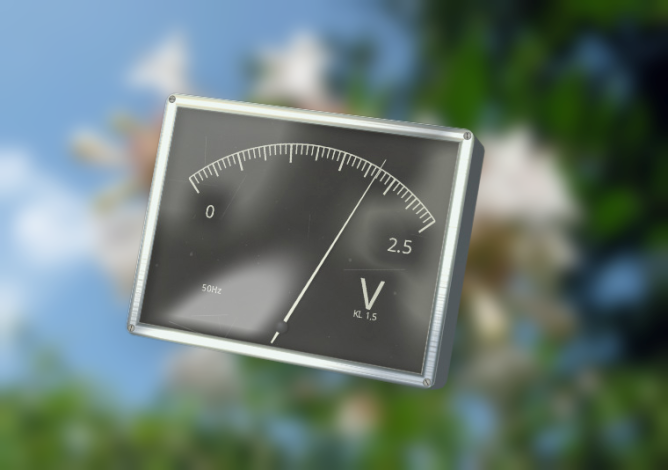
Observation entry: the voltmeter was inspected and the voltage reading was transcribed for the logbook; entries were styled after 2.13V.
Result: 1.85V
